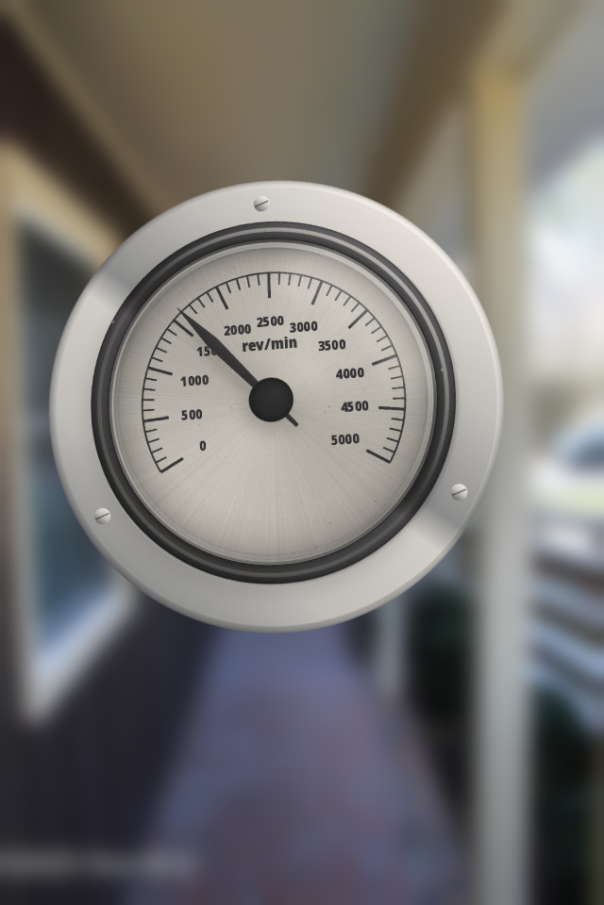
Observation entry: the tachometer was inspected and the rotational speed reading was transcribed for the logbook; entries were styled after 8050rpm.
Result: 1600rpm
